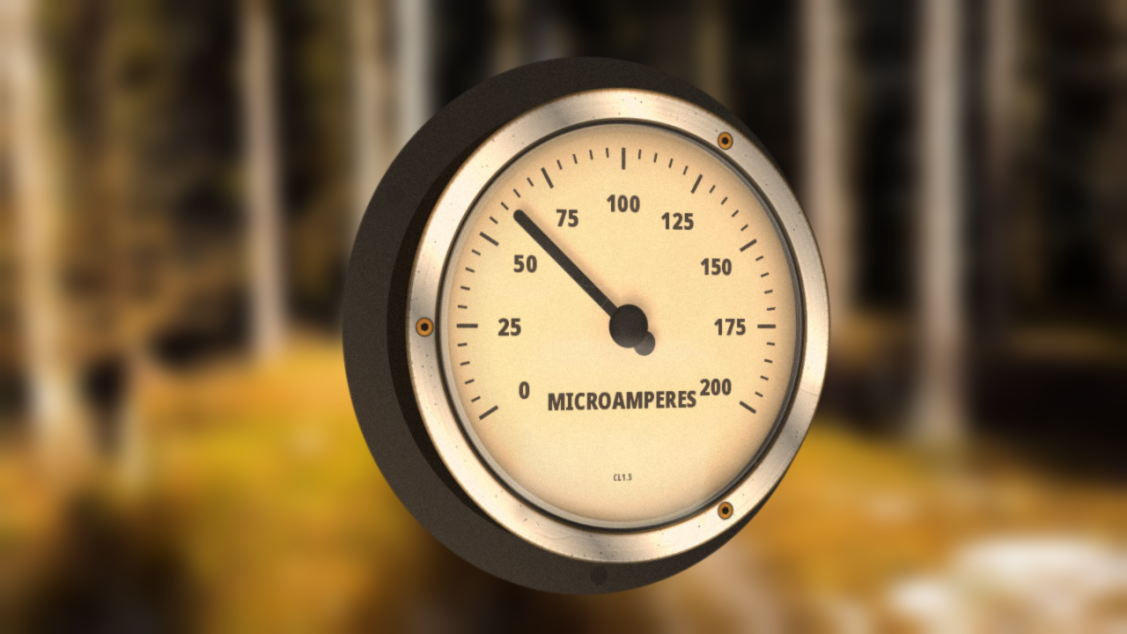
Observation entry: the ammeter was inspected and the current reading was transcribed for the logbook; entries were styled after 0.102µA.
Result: 60µA
